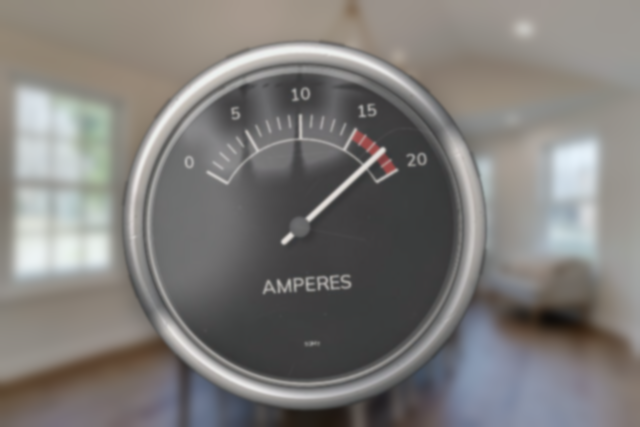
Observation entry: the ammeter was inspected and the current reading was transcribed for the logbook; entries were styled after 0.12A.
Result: 18A
